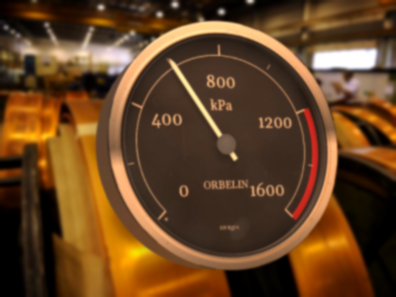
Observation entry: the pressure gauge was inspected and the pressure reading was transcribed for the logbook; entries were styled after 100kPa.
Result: 600kPa
